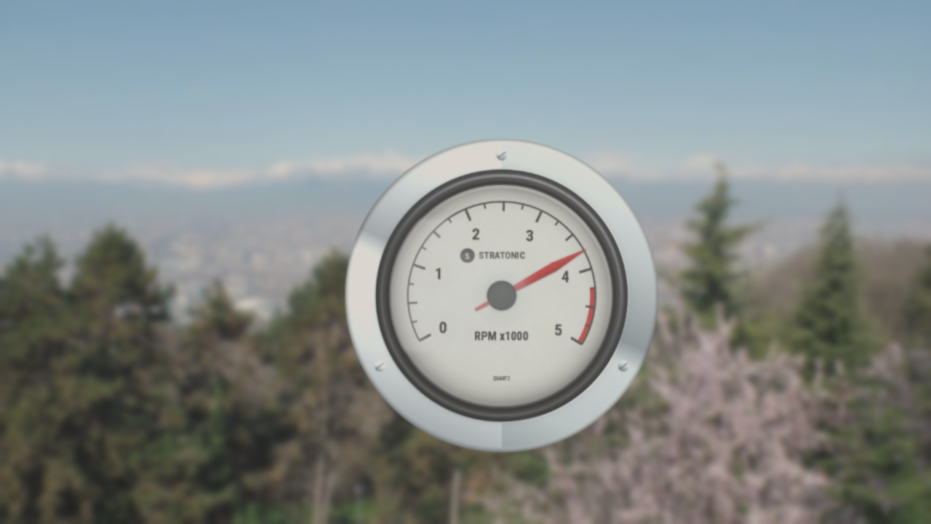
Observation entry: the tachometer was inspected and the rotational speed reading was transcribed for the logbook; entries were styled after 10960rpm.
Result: 3750rpm
